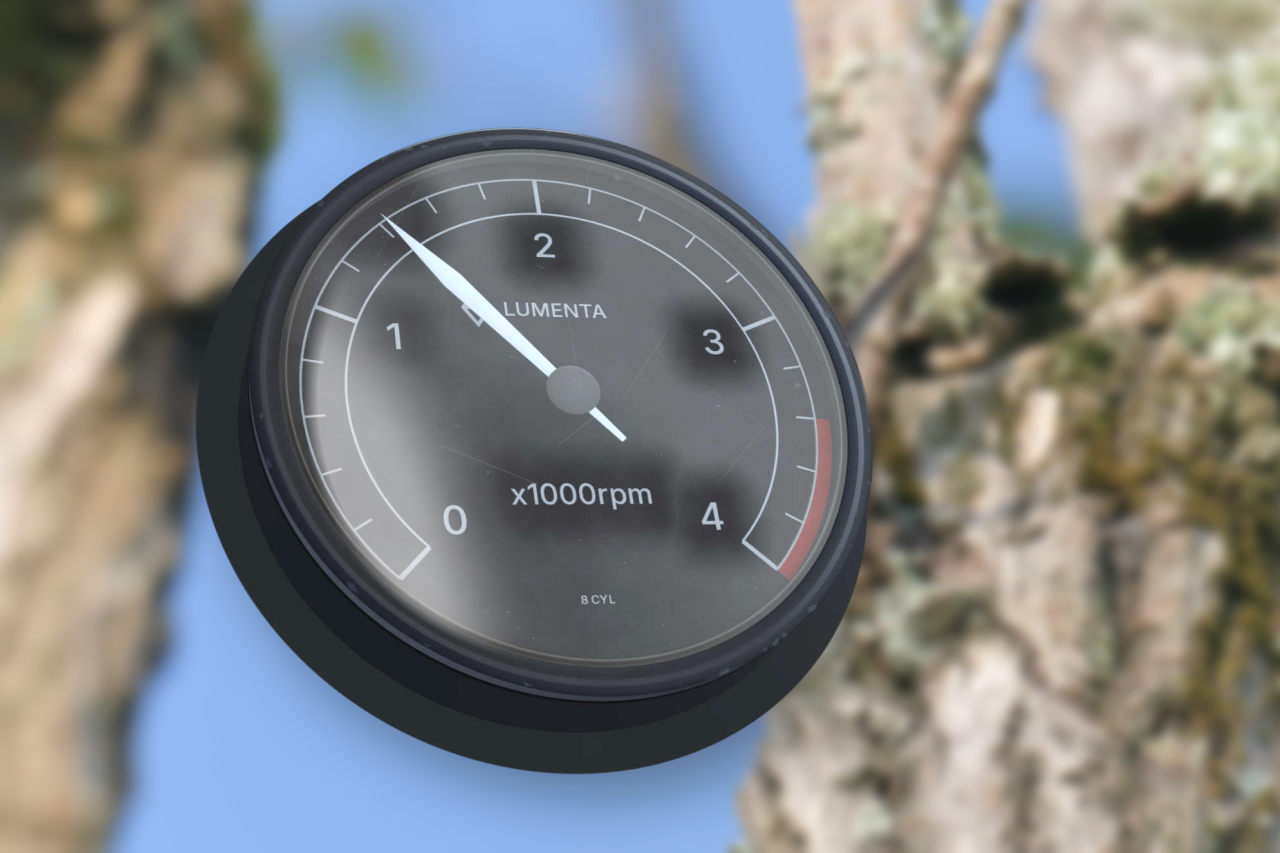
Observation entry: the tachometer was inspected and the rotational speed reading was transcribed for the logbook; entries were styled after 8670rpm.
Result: 1400rpm
